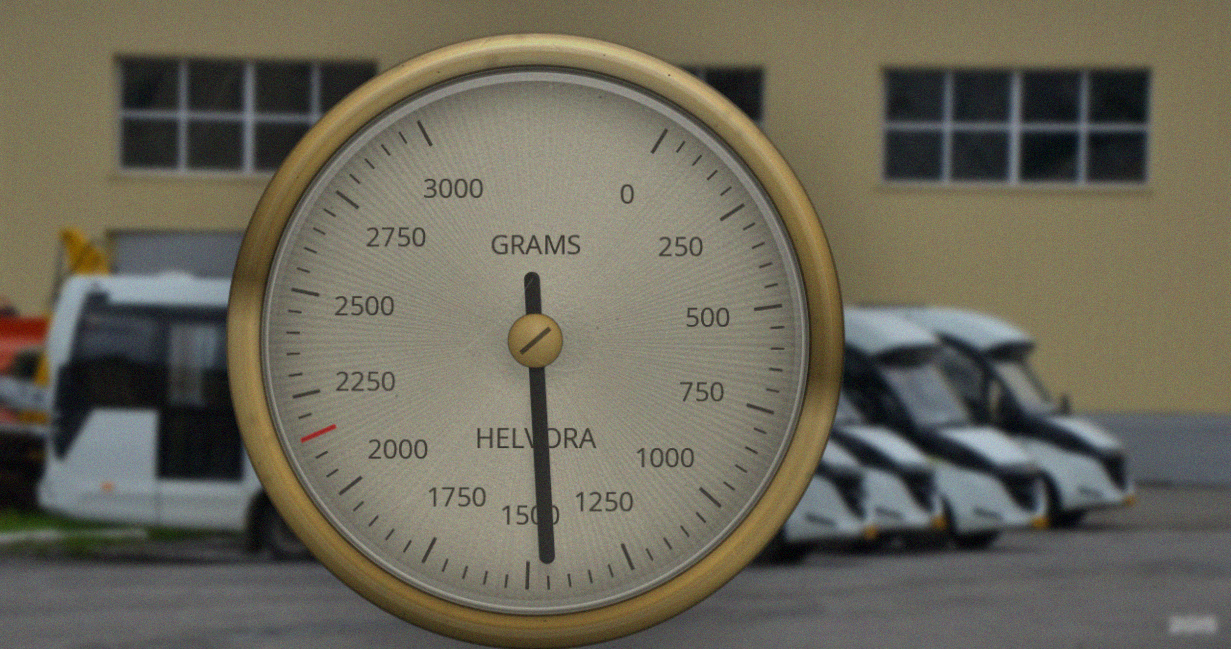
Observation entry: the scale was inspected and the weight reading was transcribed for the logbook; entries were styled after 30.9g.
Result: 1450g
